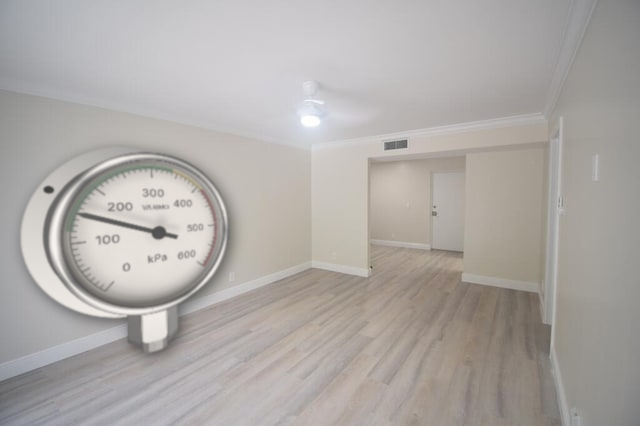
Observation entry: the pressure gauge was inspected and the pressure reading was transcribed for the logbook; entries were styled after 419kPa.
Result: 150kPa
